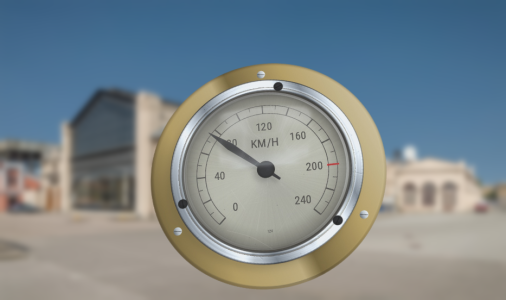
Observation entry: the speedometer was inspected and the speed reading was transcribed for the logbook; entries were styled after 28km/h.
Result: 75km/h
